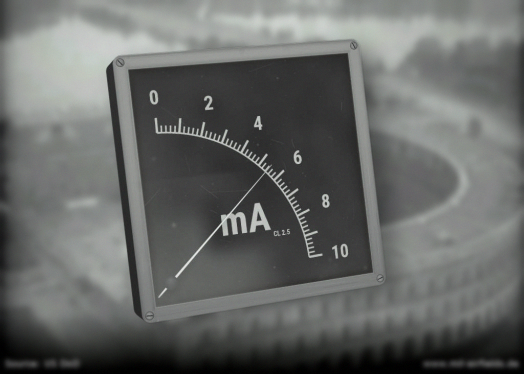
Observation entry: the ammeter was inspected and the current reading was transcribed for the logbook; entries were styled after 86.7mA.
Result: 5.4mA
